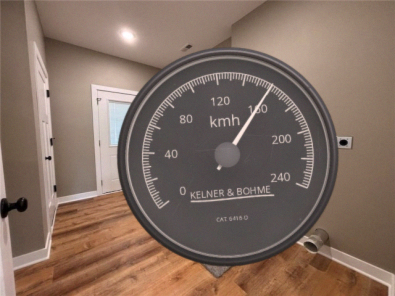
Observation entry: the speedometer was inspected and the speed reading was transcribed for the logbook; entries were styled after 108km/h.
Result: 160km/h
